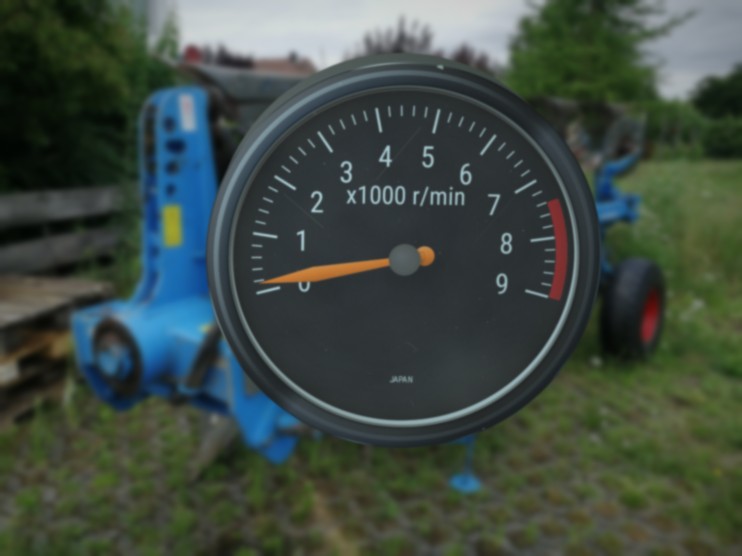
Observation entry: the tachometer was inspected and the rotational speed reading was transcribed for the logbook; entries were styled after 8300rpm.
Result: 200rpm
